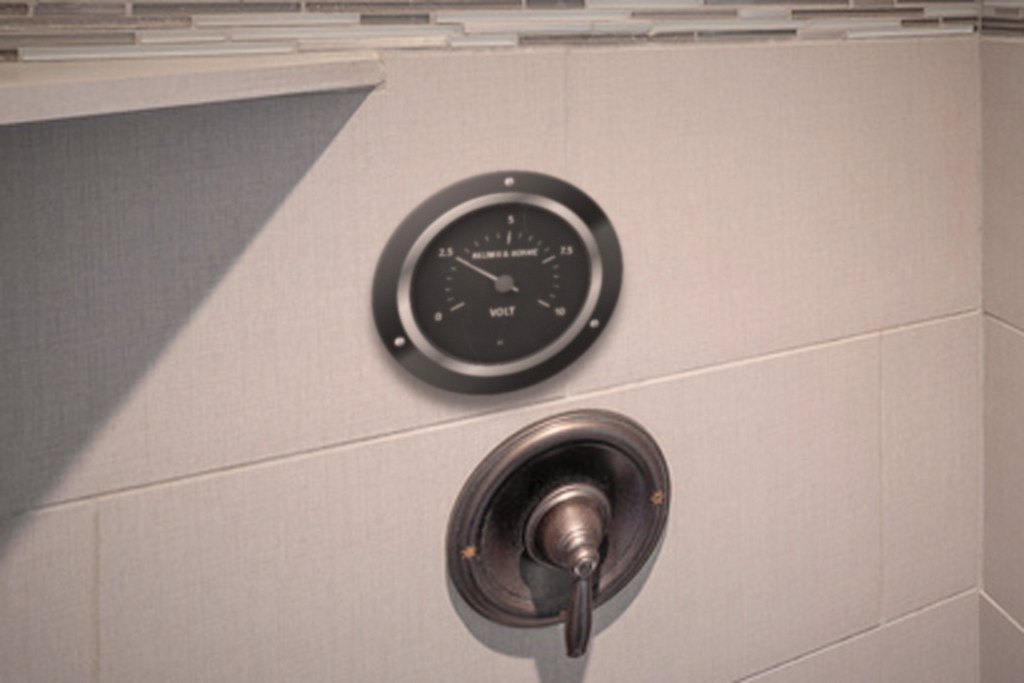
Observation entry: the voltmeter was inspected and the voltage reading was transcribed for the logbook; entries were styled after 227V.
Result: 2.5V
